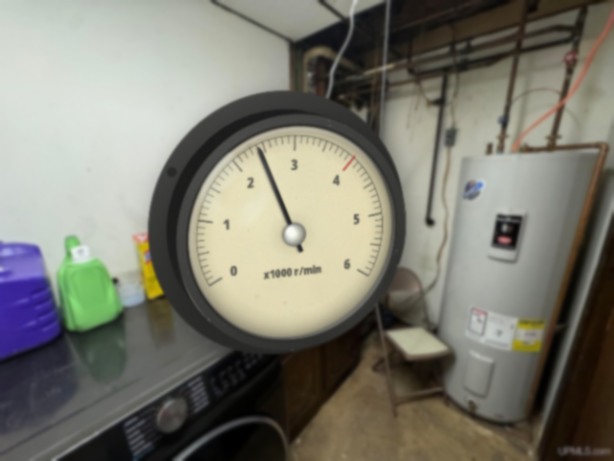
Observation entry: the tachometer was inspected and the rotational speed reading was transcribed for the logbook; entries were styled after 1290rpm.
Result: 2400rpm
